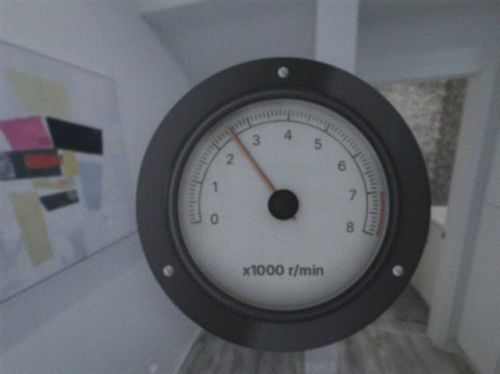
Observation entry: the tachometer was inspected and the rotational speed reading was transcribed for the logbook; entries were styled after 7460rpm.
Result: 2500rpm
